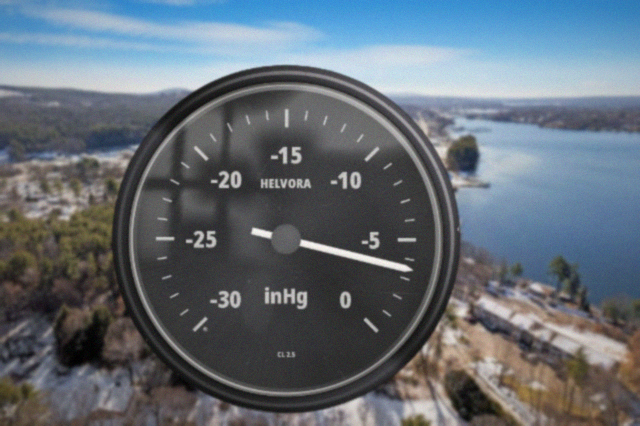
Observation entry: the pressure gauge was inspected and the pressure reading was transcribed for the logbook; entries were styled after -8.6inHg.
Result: -3.5inHg
